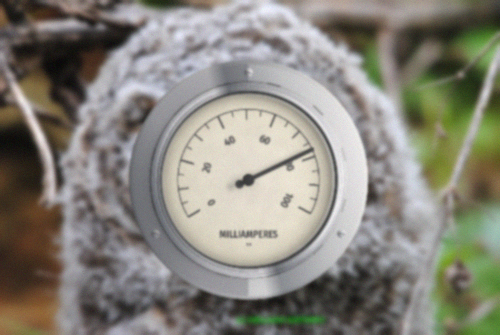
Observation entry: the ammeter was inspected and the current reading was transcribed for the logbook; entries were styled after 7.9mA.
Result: 77.5mA
